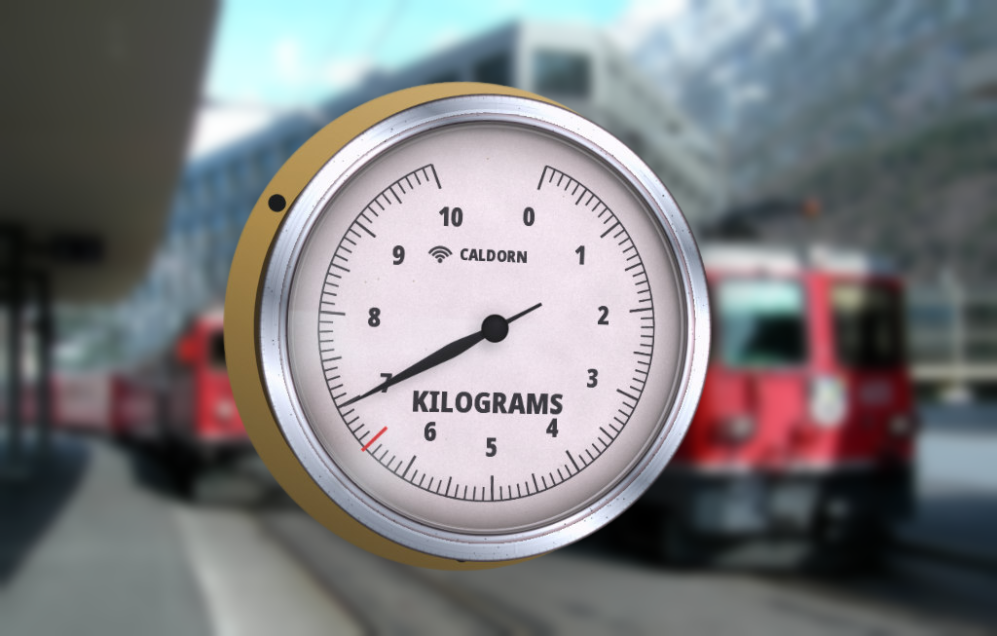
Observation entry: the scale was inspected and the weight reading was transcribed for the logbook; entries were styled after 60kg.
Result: 7kg
